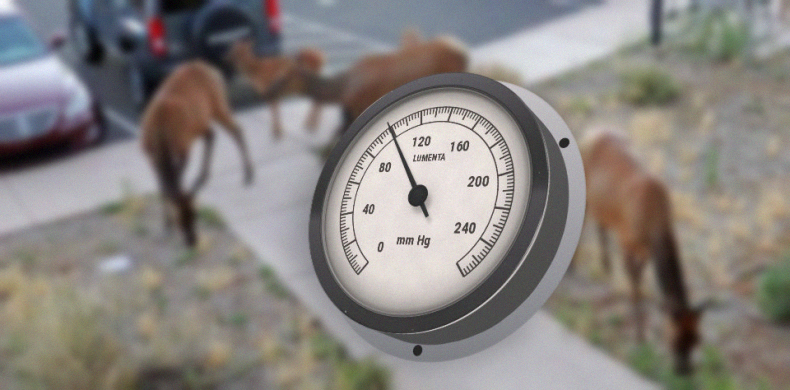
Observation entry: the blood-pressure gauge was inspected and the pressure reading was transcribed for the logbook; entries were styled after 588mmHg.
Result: 100mmHg
